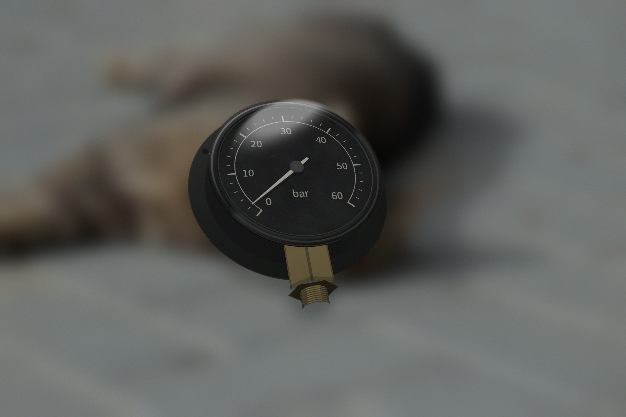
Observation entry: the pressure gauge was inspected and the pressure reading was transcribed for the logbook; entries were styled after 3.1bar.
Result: 2bar
